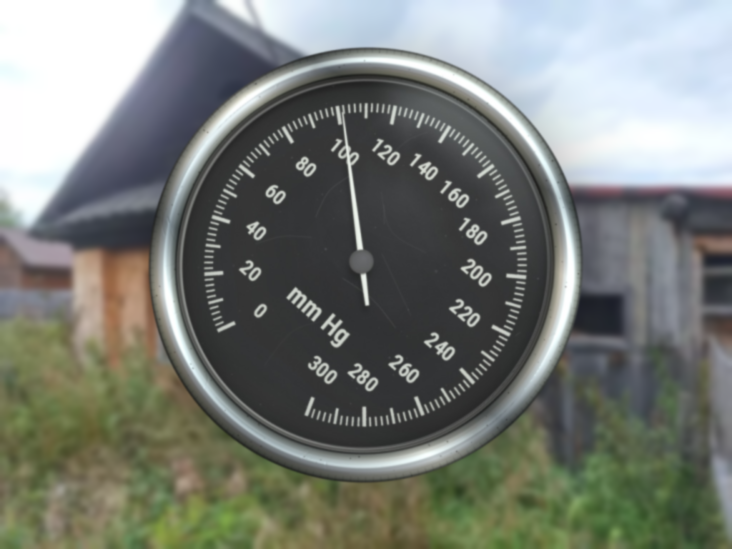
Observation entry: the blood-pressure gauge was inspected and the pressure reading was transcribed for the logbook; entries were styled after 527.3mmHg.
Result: 102mmHg
